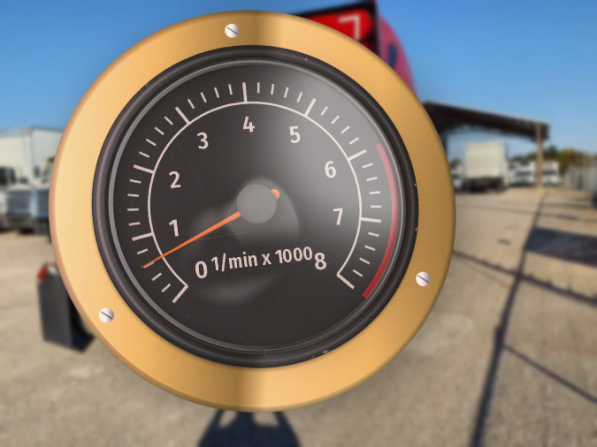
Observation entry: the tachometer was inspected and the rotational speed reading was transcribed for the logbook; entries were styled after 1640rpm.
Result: 600rpm
